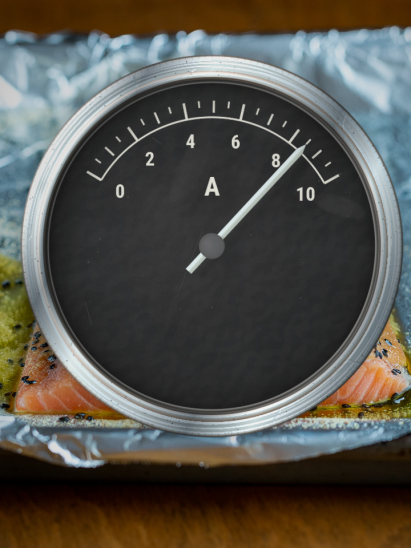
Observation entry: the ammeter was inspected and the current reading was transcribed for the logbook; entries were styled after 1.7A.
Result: 8.5A
